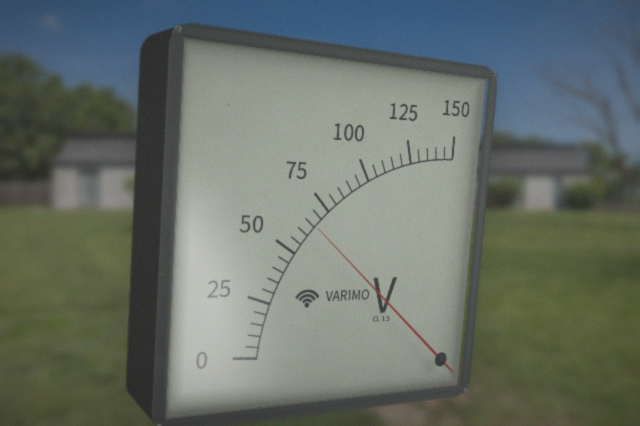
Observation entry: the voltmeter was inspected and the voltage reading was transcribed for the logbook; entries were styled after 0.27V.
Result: 65V
